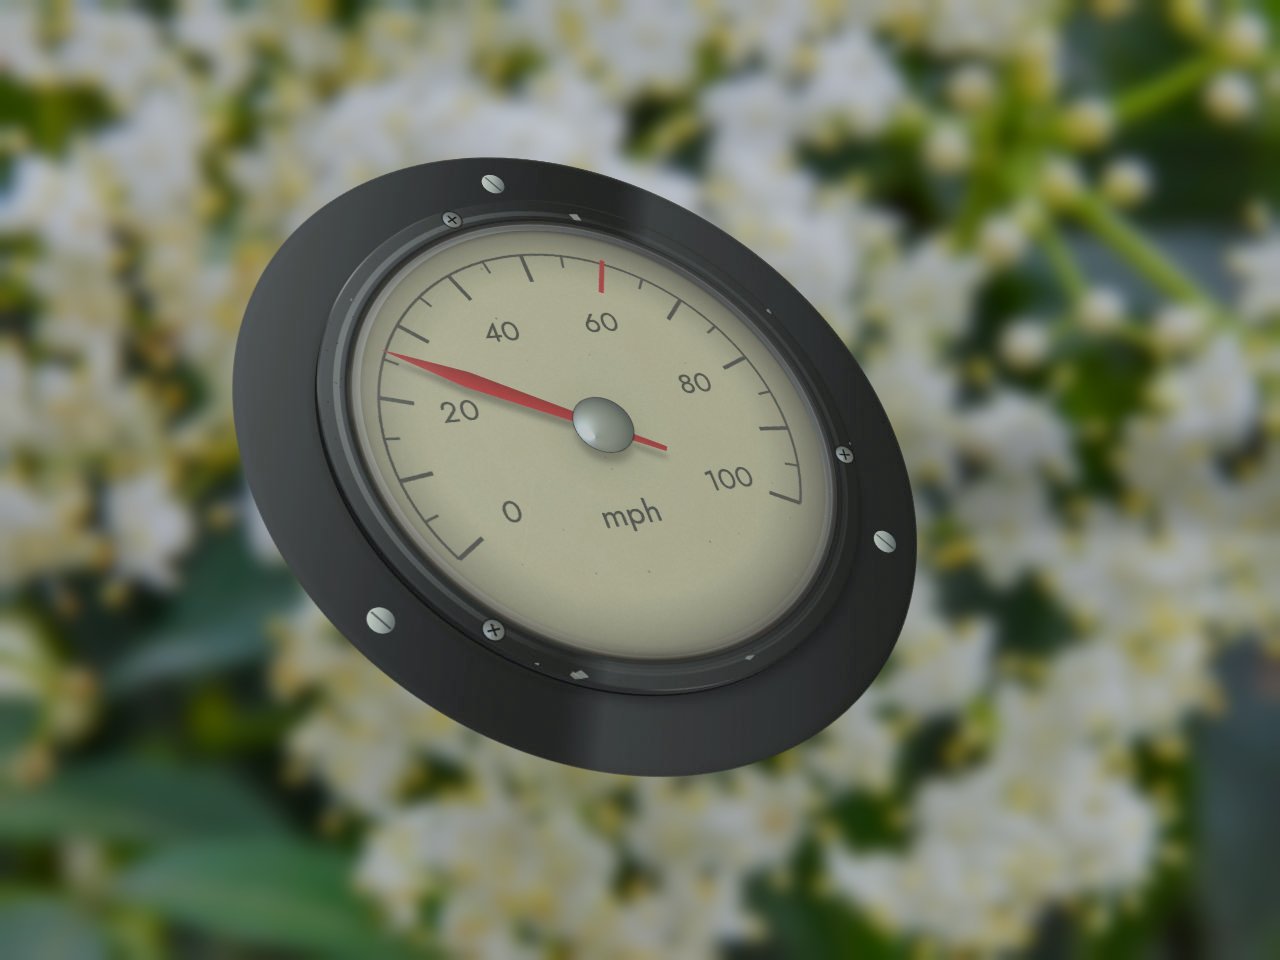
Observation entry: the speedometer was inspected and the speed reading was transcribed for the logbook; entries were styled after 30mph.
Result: 25mph
